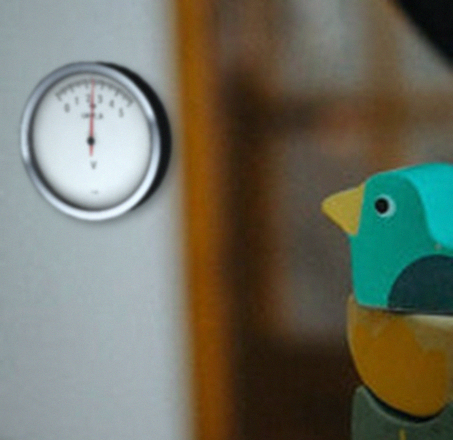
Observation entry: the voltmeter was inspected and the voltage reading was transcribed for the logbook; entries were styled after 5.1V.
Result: 2.5V
